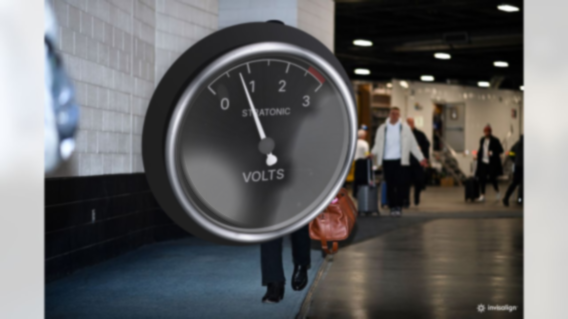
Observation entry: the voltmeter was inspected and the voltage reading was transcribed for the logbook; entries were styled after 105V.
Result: 0.75V
